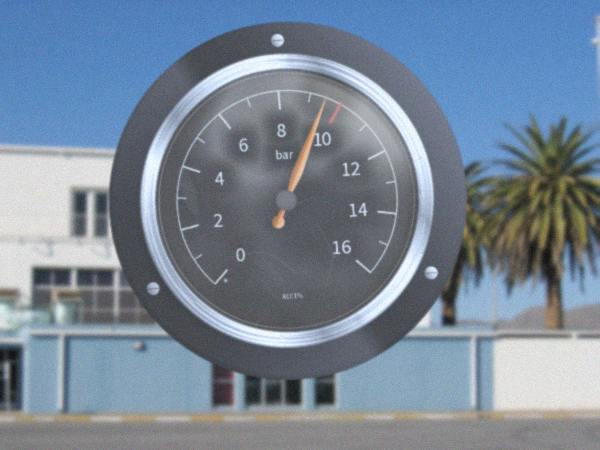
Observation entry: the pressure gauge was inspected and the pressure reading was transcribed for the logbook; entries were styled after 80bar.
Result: 9.5bar
